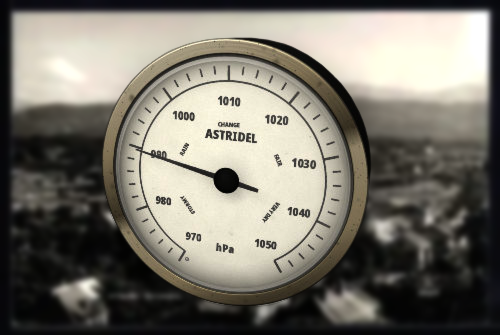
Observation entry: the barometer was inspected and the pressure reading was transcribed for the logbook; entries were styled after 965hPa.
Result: 990hPa
